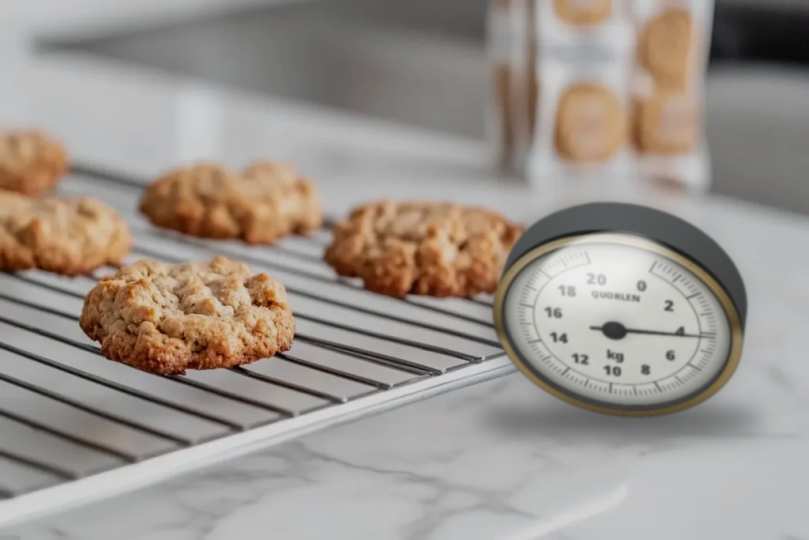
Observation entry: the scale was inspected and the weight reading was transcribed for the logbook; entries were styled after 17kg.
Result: 4kg
